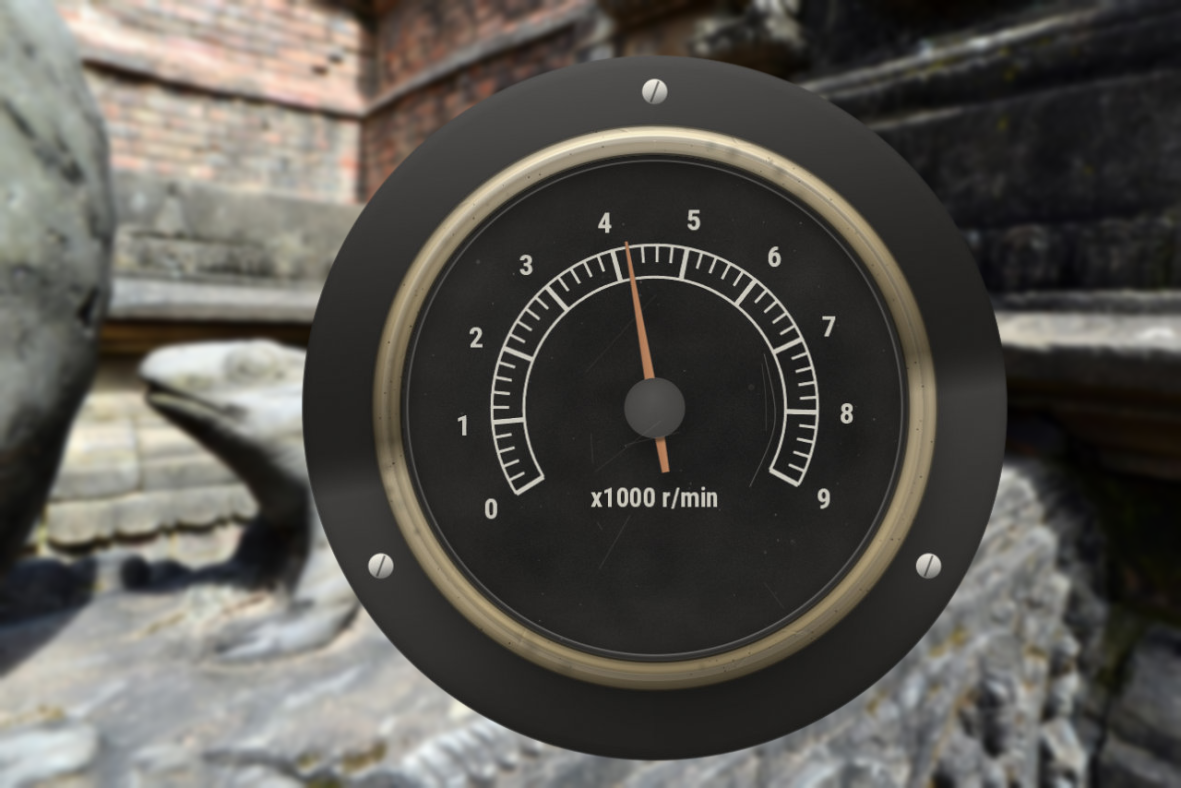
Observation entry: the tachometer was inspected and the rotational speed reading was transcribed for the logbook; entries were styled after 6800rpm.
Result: 4200rpm
